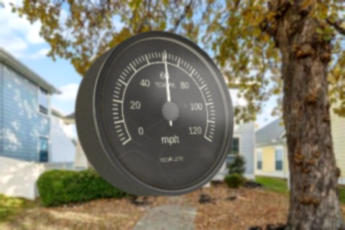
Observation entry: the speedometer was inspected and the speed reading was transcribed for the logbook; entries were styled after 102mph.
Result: 60mph
